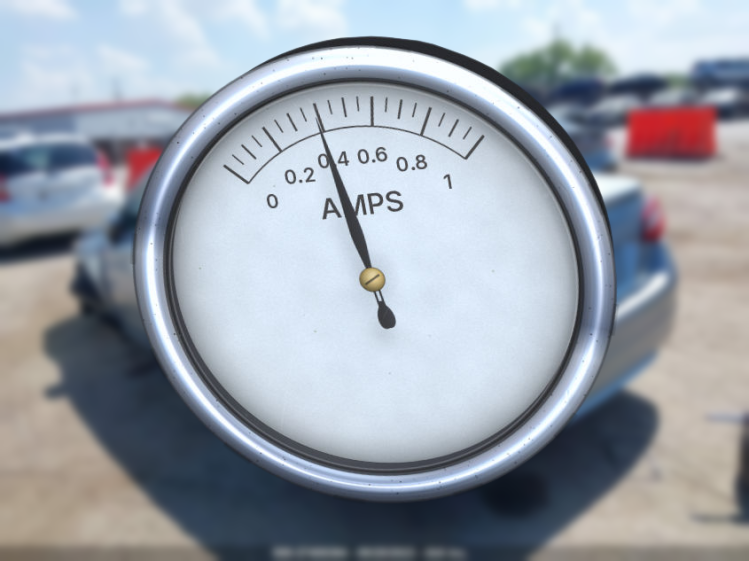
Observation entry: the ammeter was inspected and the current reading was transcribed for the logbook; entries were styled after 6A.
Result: 0.4A
